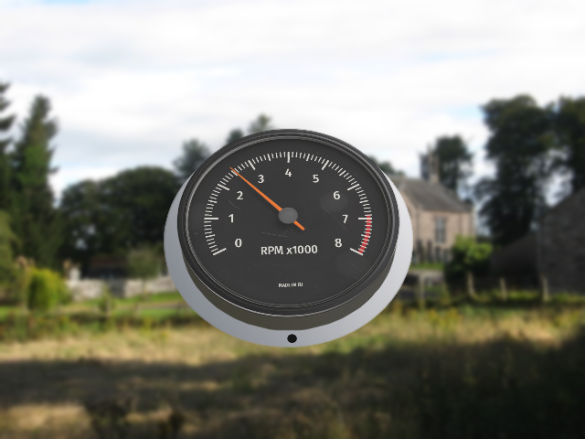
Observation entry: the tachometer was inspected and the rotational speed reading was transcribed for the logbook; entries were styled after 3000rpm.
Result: 2500rpm
